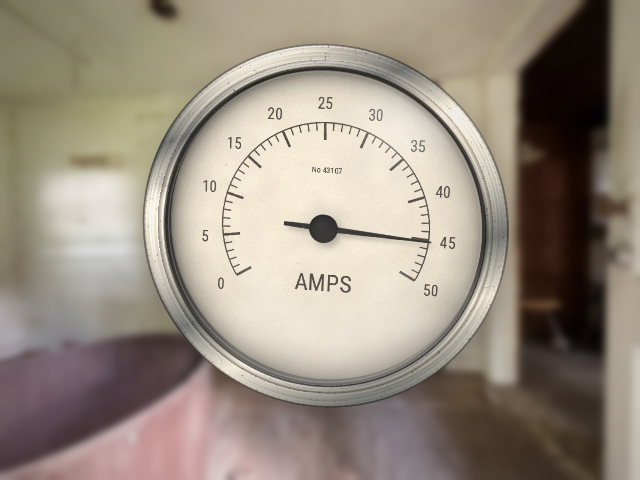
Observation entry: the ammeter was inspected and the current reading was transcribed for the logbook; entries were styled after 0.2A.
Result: 45A
